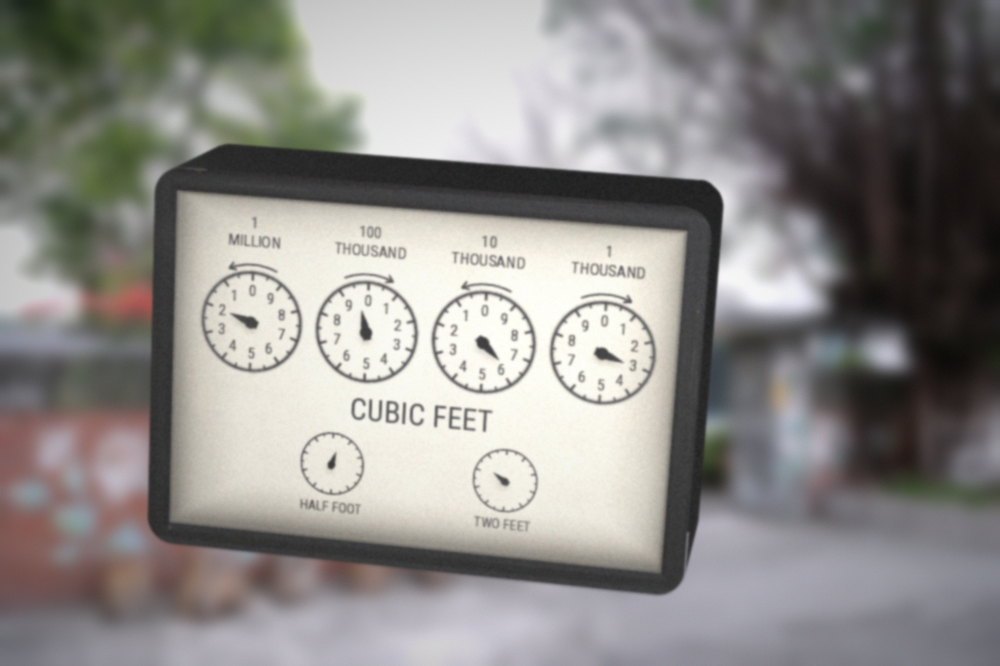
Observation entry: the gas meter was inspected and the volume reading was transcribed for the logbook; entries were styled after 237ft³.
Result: 196300ft³
